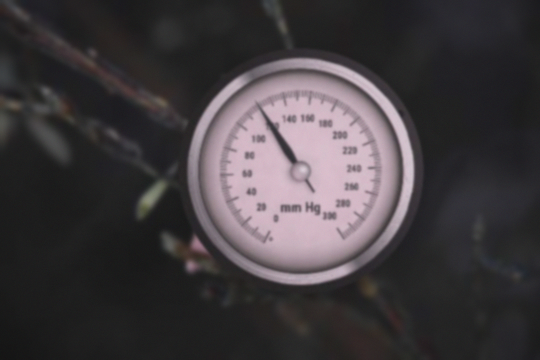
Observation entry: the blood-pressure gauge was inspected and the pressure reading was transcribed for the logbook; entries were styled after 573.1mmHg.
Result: 120mmHg
